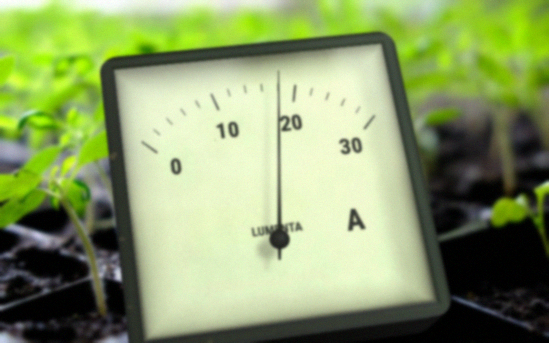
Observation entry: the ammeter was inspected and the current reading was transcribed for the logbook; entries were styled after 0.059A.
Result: 18A
